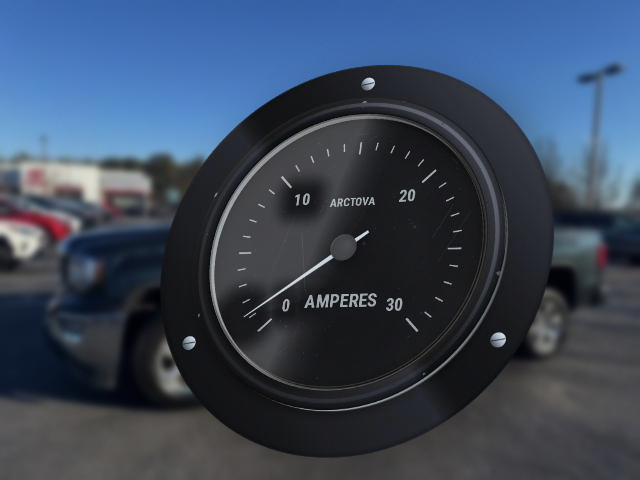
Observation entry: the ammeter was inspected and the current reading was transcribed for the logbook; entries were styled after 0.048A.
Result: 1A
